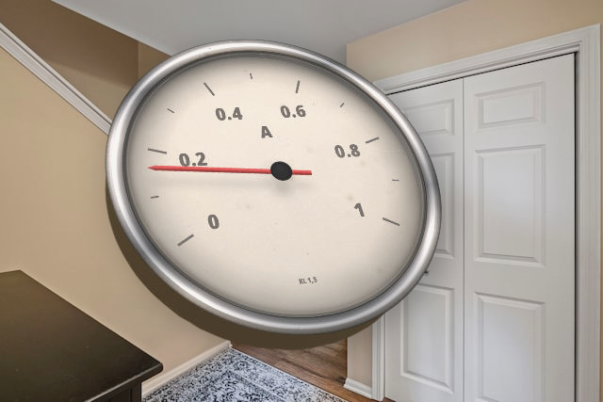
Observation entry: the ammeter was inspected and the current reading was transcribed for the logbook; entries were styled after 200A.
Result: 0.15A
